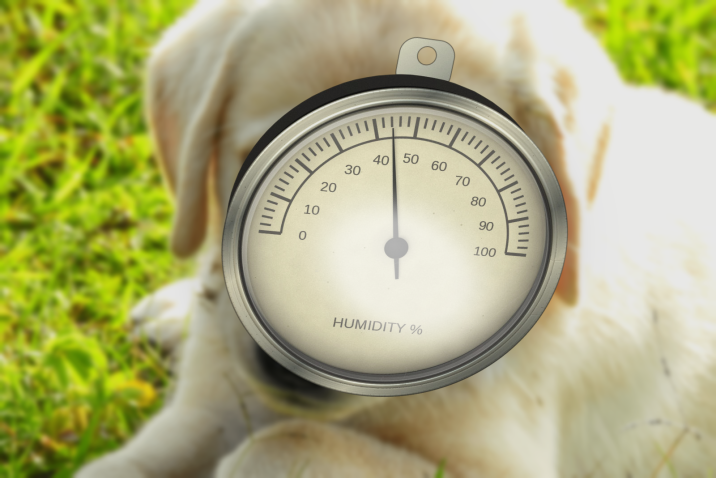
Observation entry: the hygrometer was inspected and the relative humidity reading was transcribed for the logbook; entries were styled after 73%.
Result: 44%
